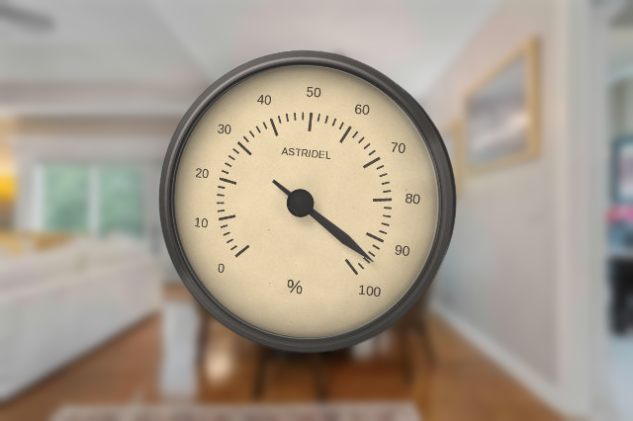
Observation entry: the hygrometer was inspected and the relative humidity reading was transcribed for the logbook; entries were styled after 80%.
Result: 95%
